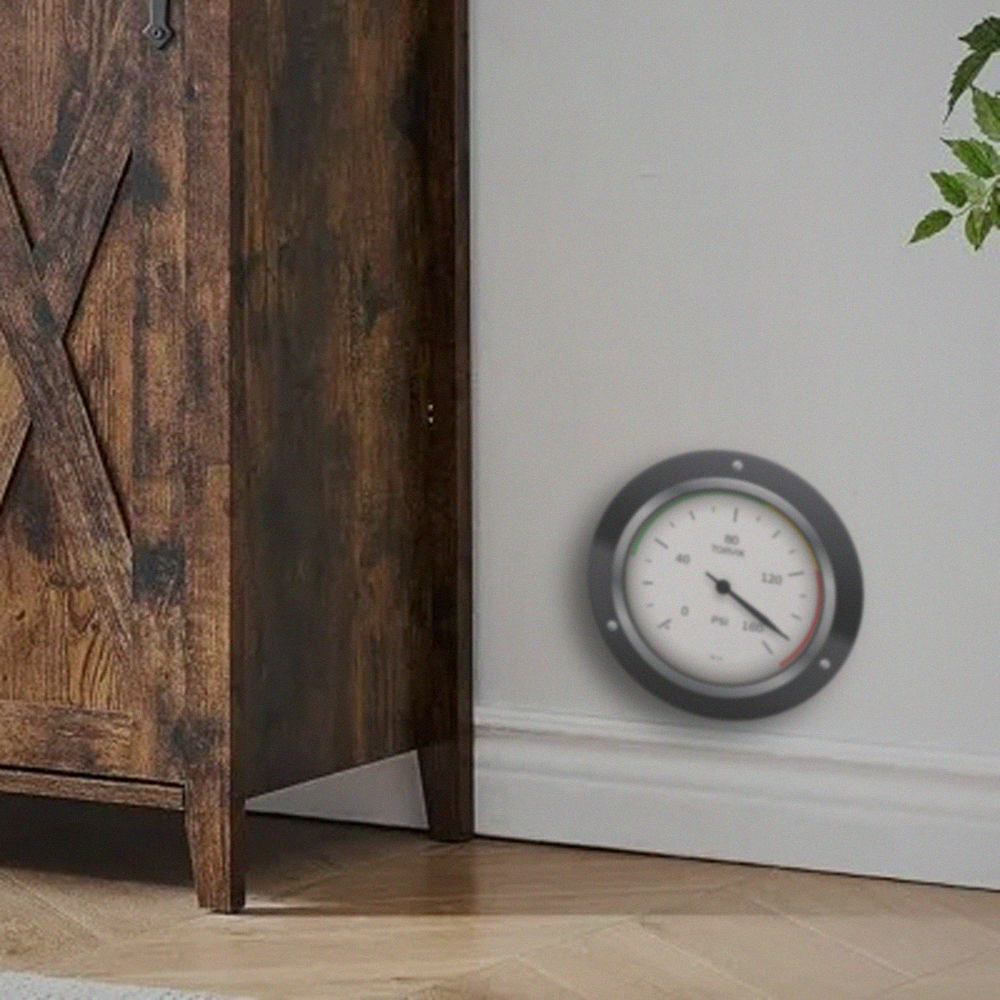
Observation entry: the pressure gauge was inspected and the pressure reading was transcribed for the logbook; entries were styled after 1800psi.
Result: 150psi
